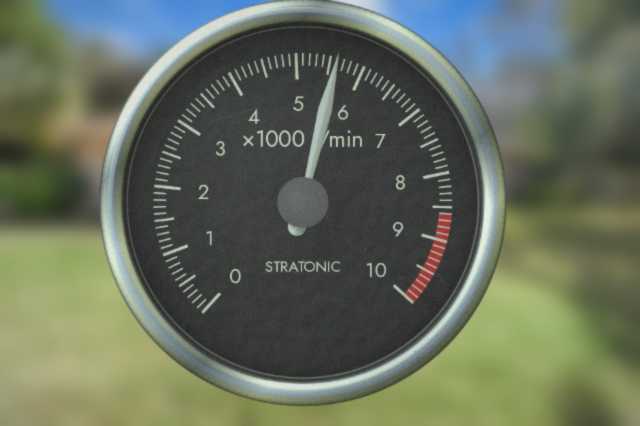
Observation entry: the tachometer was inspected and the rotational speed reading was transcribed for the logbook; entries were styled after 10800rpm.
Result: 5600rpm
